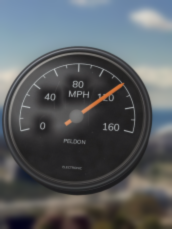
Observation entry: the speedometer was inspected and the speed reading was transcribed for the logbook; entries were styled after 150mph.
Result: 120mph
